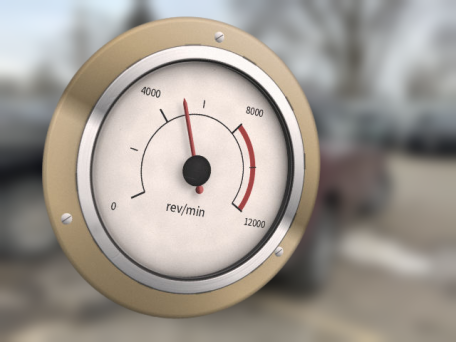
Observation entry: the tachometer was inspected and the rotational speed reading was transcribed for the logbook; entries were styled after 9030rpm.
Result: 5000rpm
